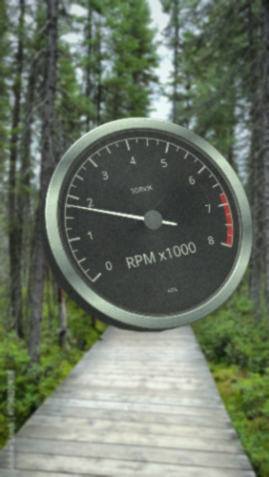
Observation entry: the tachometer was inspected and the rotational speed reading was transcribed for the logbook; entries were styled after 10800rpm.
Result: 1750rpm
